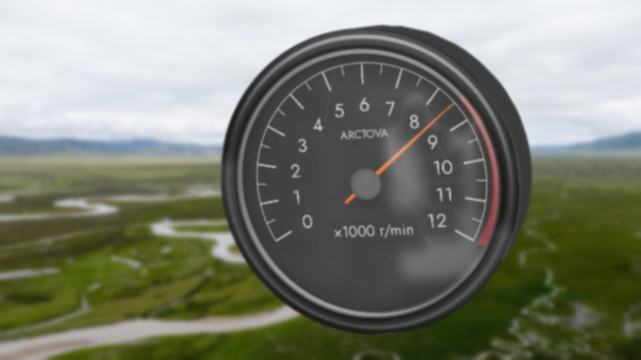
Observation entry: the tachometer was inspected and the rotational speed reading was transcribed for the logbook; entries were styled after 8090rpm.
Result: 8500rpm
